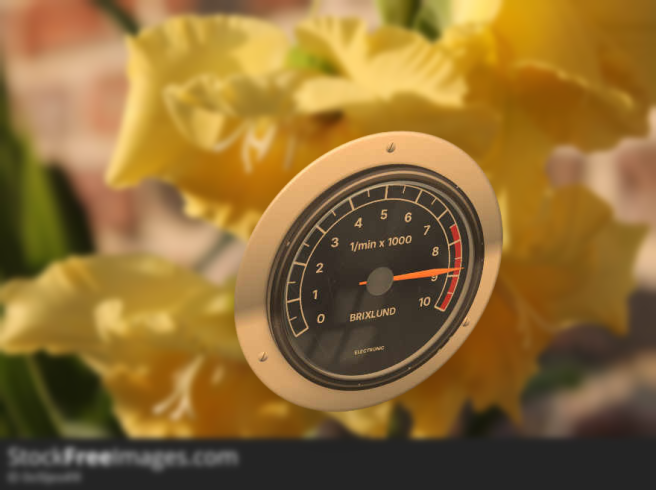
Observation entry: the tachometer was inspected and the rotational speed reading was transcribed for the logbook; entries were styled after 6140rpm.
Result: 8750rpm
